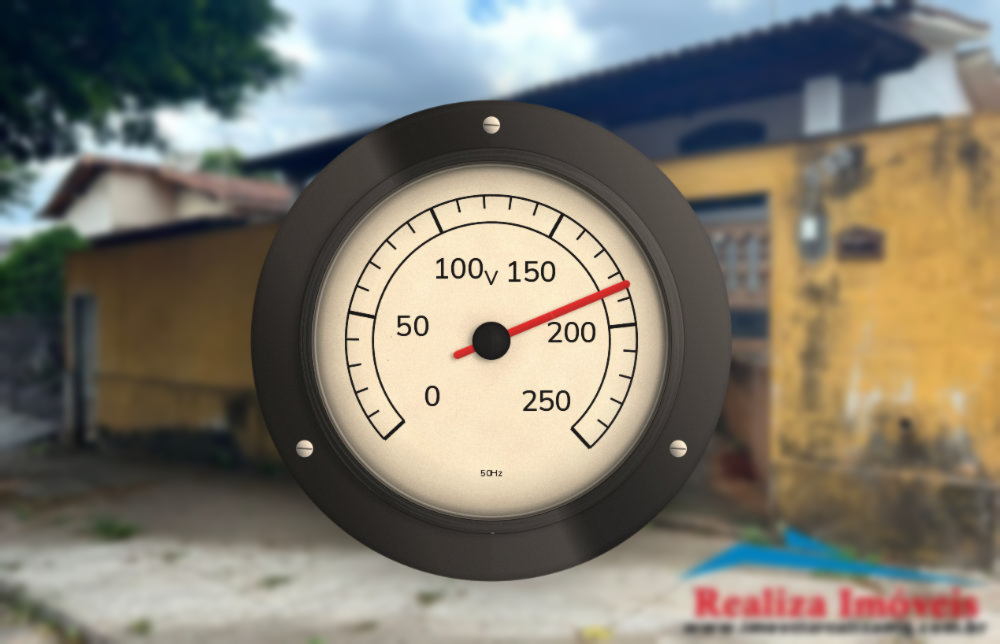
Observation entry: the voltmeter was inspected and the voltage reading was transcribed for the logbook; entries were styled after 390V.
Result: 185V
